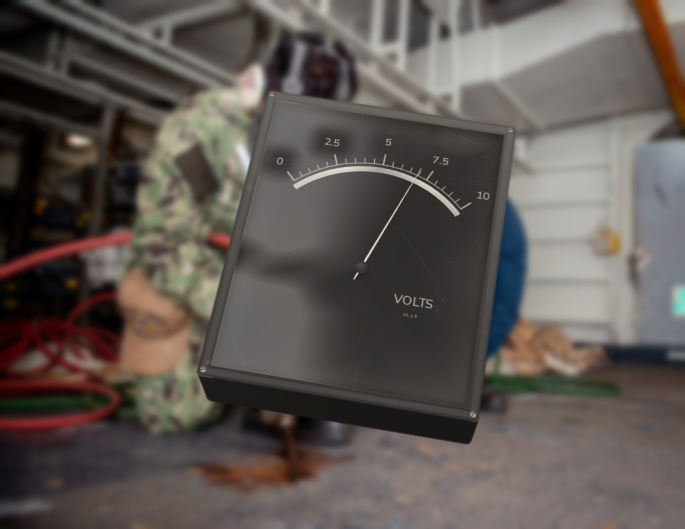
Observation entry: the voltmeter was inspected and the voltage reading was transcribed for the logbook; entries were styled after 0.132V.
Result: 7V
